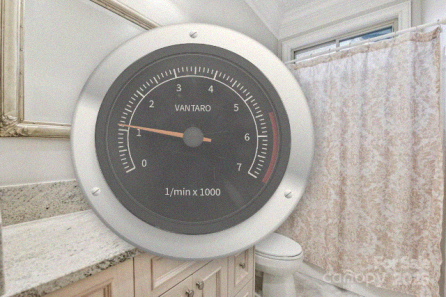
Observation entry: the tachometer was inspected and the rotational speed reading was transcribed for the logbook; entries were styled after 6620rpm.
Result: 1100rpm
